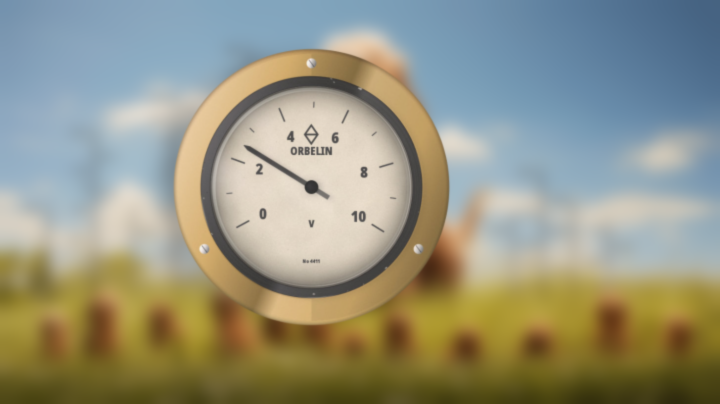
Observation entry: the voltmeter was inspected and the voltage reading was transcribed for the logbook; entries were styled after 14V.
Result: 2.5V
